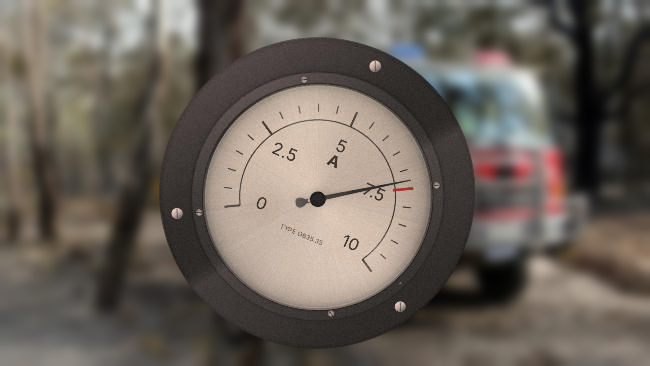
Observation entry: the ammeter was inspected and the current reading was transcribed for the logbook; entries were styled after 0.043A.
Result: 7.25A
